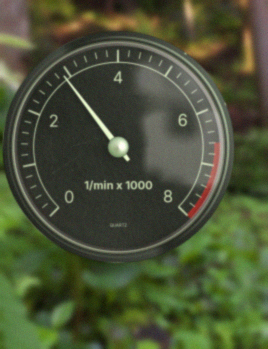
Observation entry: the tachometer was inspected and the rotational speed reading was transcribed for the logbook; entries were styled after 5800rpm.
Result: 2900rpm
